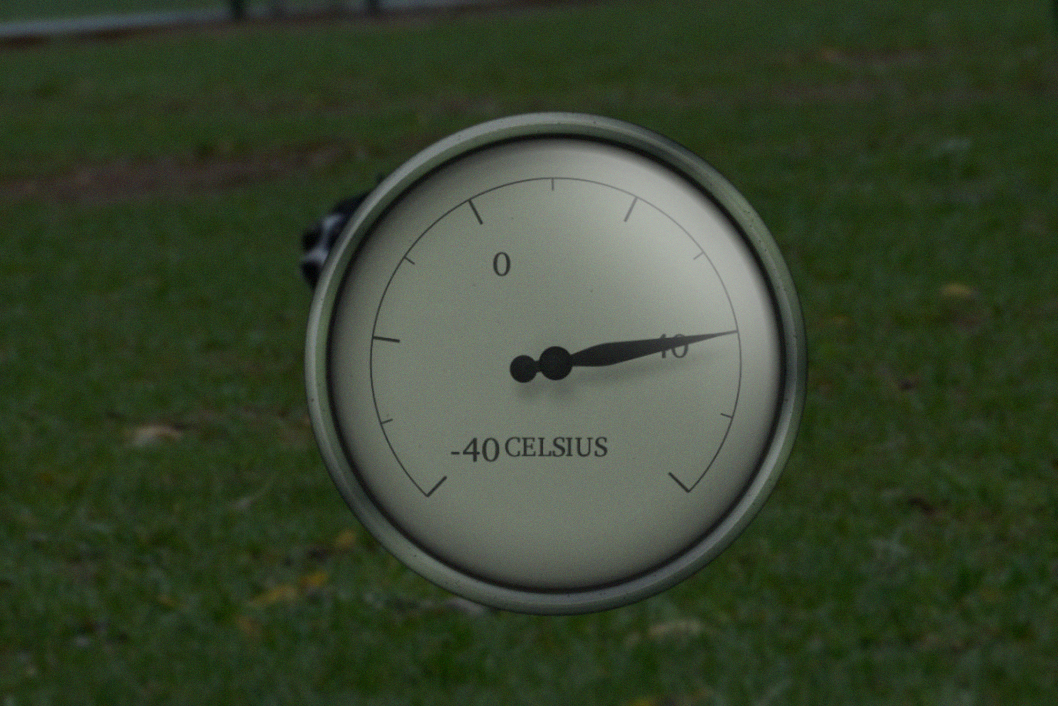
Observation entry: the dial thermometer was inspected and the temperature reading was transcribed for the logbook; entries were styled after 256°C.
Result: 40°C
